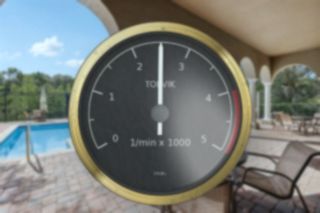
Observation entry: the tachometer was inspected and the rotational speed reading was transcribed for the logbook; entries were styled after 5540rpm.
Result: 2500rpm
